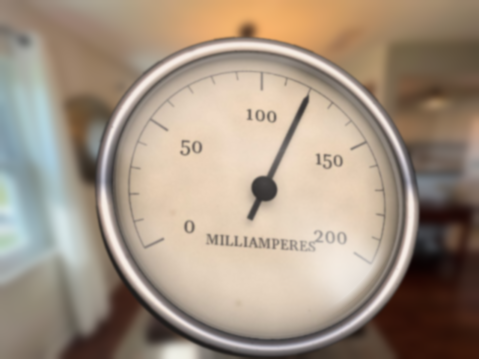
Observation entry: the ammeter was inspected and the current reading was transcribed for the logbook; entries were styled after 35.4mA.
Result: 120mA
